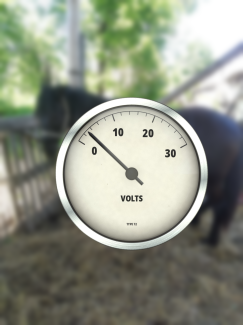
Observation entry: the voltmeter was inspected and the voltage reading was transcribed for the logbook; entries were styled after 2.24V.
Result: 3V
